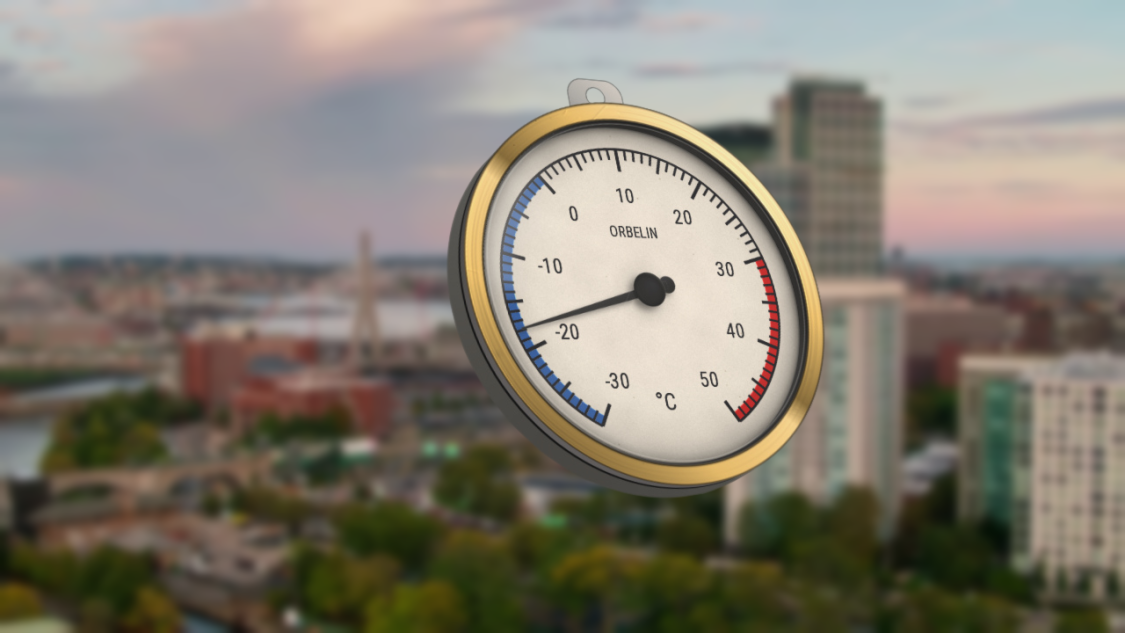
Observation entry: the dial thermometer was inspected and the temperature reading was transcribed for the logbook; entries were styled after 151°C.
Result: -18°C
